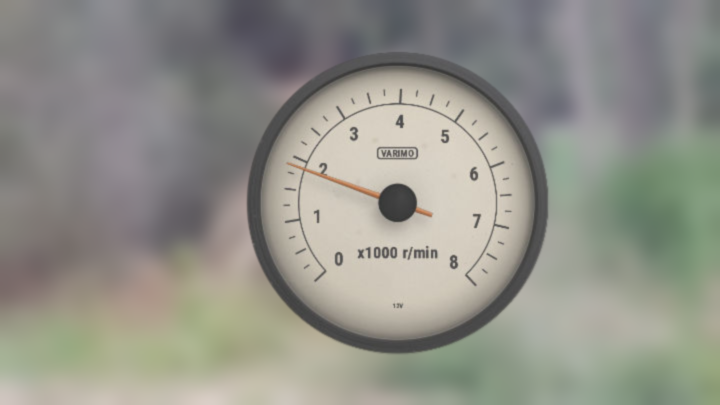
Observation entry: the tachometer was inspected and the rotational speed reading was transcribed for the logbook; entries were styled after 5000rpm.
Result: 1875rpm
